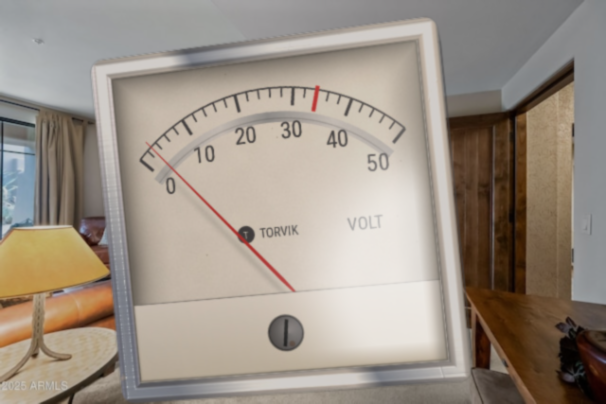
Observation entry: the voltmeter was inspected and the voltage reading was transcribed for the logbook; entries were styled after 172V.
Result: 3V
